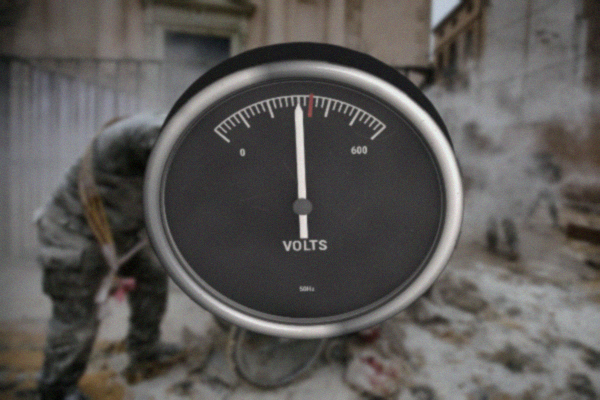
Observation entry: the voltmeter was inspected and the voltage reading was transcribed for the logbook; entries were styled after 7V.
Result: 300V
